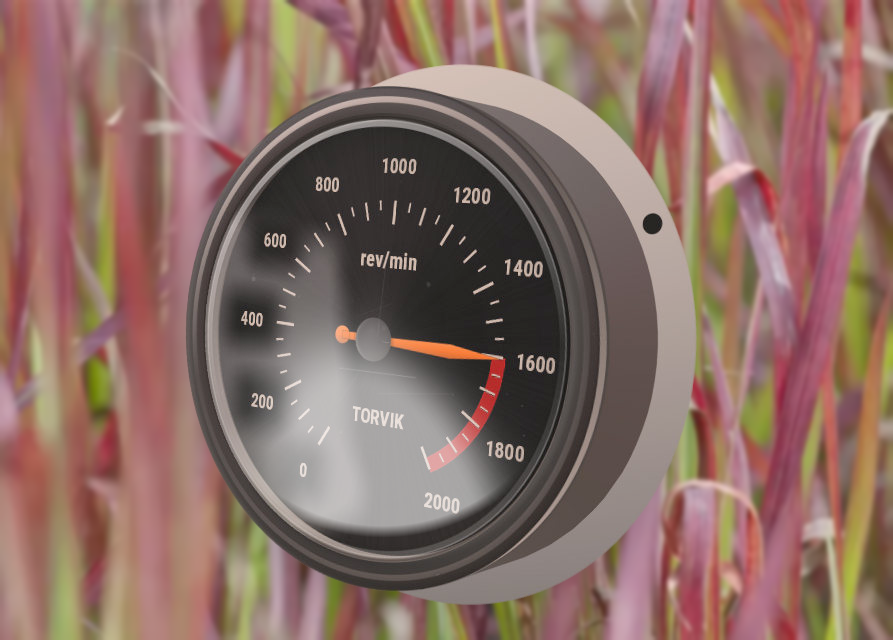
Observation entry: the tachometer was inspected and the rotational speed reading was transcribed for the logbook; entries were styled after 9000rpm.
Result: 1600rpm
